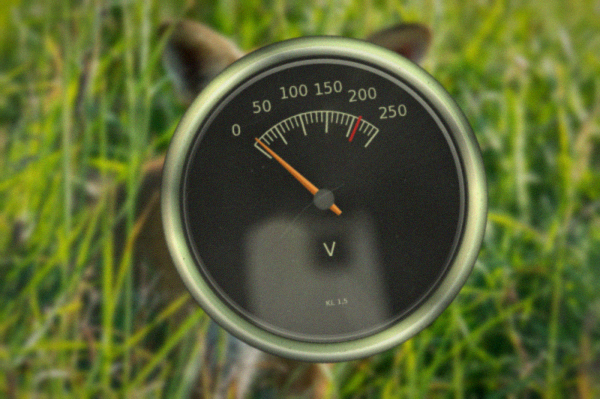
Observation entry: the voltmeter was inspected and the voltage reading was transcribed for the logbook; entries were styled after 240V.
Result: 10V
